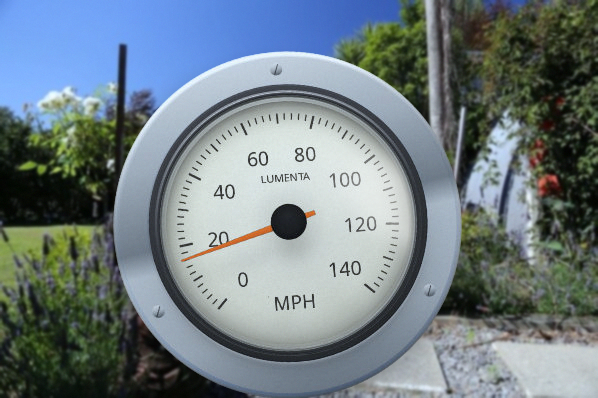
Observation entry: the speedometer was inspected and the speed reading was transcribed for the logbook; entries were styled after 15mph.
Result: 16mph
